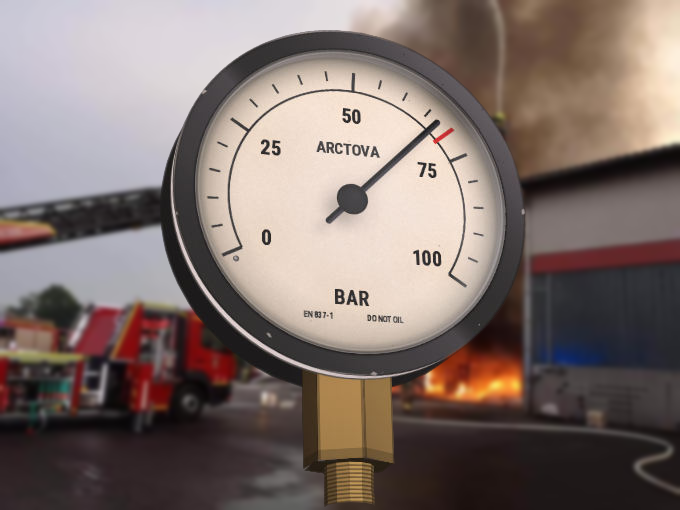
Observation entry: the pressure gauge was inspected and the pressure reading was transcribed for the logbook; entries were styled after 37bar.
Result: 67.5bar
